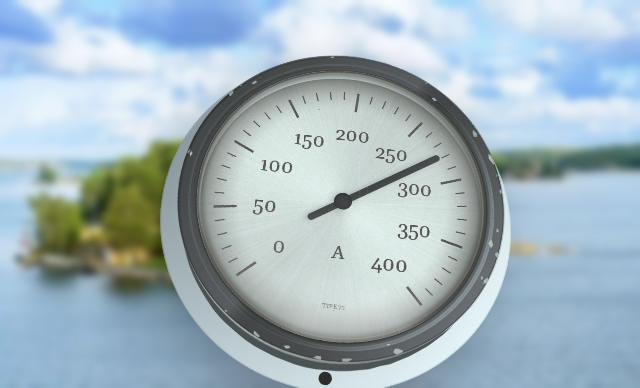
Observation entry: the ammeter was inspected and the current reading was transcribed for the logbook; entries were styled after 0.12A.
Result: 280A
